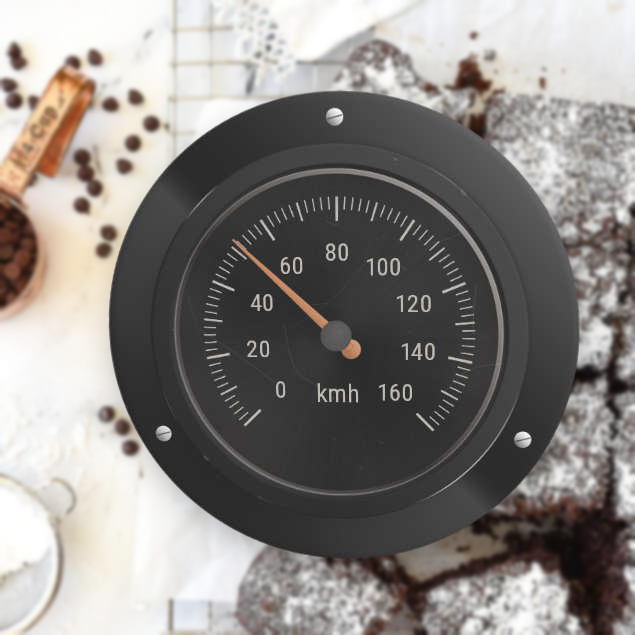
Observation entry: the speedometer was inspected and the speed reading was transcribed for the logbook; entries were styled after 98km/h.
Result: 52km/h
